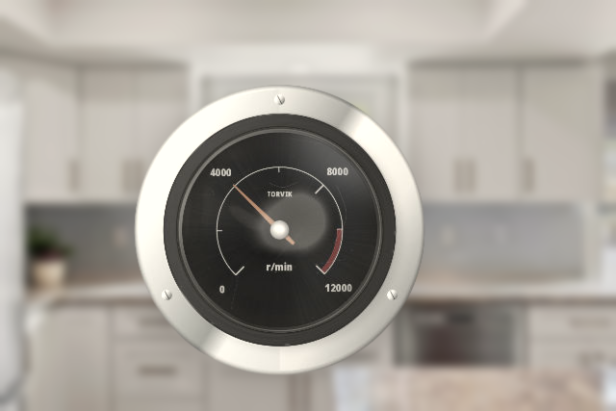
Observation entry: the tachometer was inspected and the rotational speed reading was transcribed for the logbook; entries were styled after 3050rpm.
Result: 4000rpm
